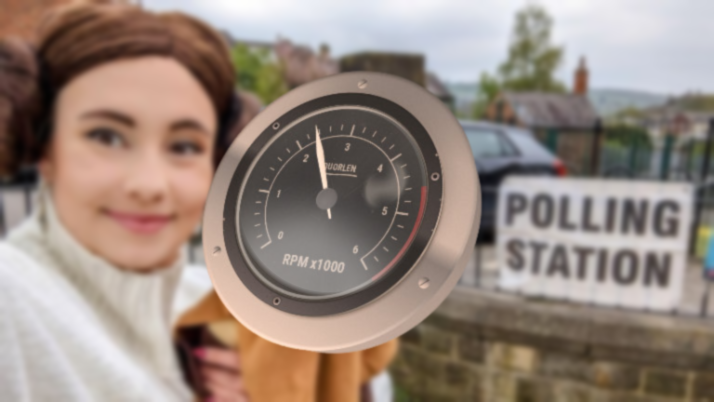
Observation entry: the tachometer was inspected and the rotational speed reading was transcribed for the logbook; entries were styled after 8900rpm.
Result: 2400rpm
